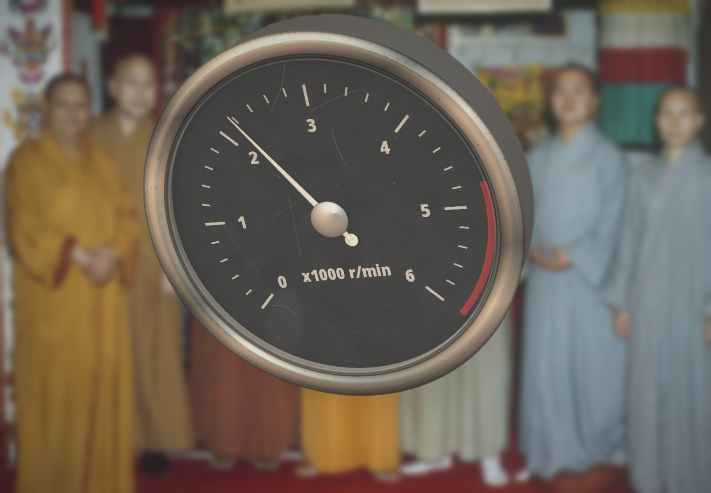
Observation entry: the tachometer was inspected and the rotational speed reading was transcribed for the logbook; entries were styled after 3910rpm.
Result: 2200rpm
